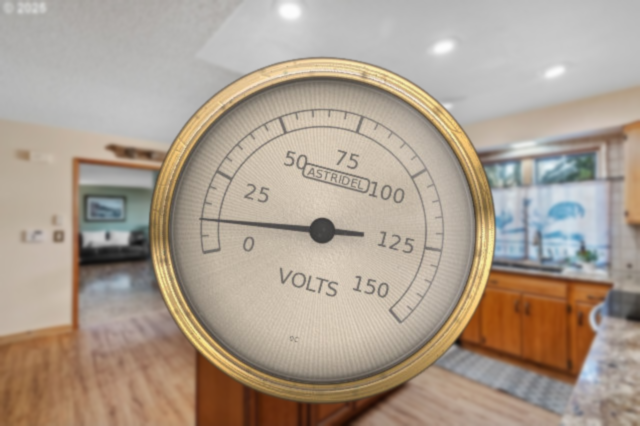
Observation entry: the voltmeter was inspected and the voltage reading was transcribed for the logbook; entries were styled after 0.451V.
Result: 10V
